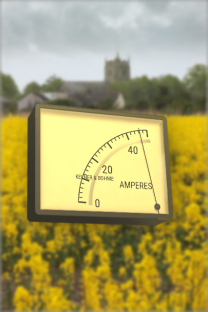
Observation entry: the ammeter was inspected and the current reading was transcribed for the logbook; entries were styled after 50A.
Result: 46A
